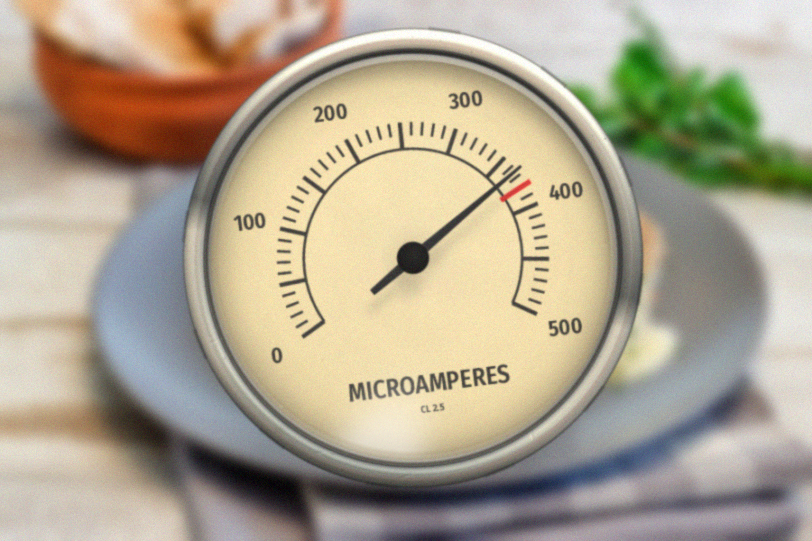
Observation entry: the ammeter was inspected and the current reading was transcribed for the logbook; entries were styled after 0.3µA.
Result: 365µA
